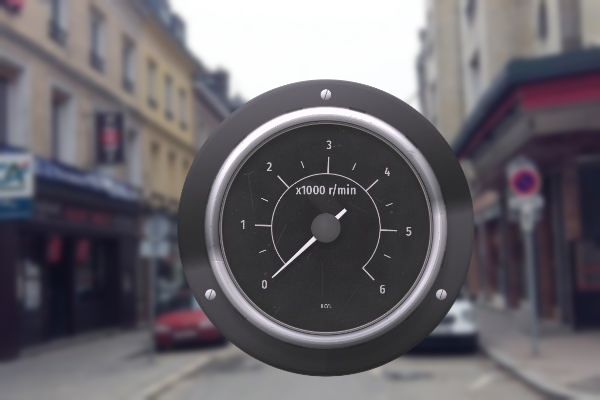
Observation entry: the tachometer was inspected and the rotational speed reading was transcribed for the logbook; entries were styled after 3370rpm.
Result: 0rpm
